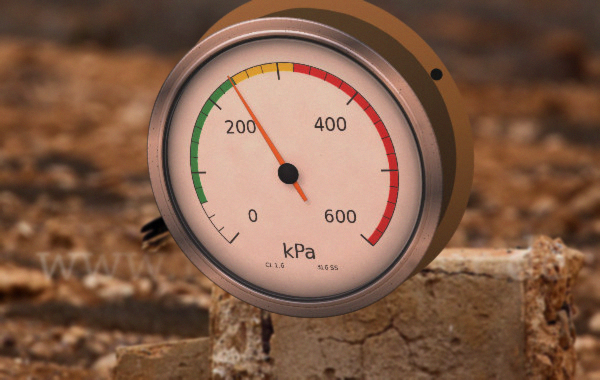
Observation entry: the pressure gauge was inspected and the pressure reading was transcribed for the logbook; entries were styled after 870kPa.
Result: 240kPa
